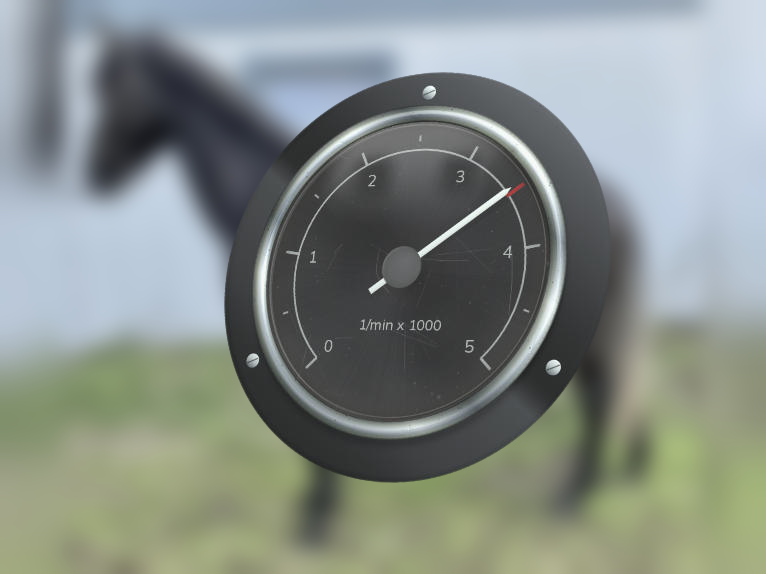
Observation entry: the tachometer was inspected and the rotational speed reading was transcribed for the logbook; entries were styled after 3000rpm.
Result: 3500rpm
